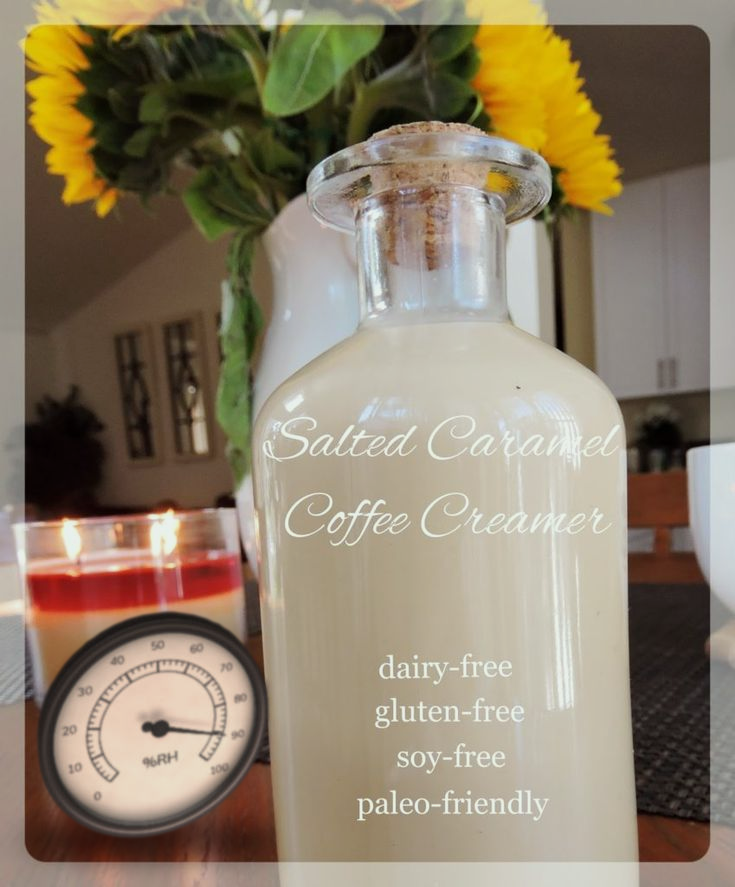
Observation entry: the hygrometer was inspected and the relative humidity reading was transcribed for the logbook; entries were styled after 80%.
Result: 90%
